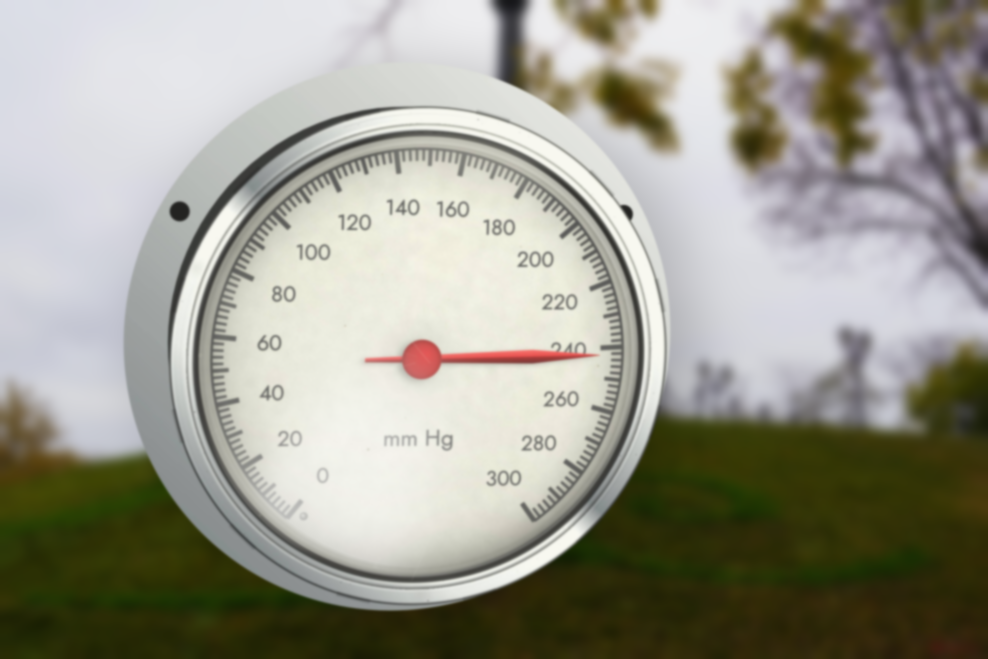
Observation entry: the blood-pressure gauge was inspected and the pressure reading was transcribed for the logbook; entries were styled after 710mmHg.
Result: 242mmHg
